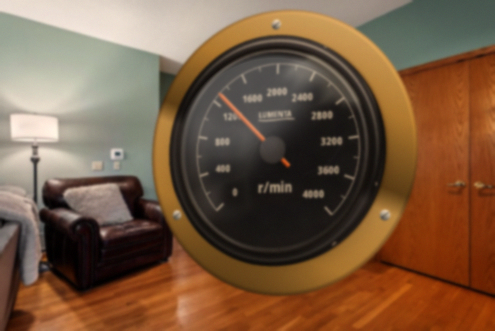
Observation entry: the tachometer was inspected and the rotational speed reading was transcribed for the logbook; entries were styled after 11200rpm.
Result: 1300rpm
